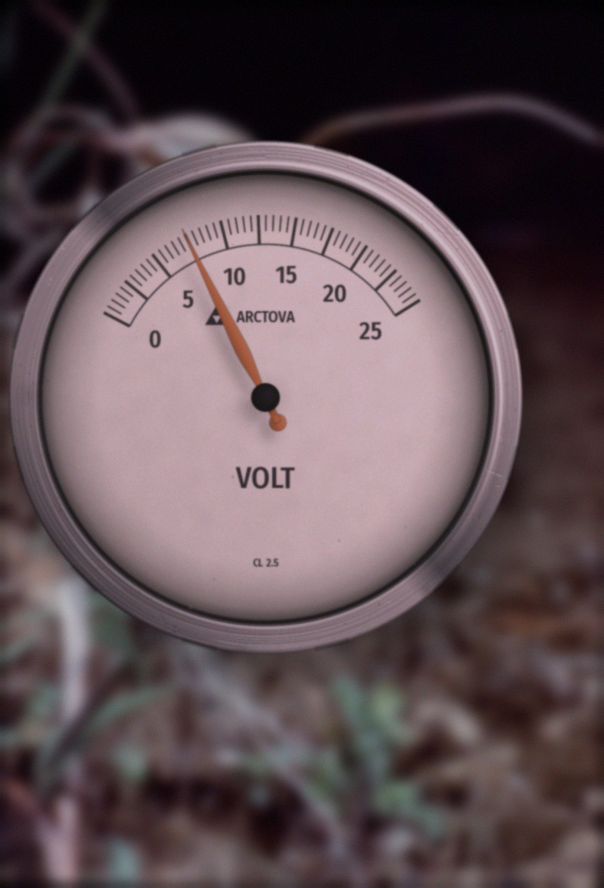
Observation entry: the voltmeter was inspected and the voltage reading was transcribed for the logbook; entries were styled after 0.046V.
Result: 7.5V
